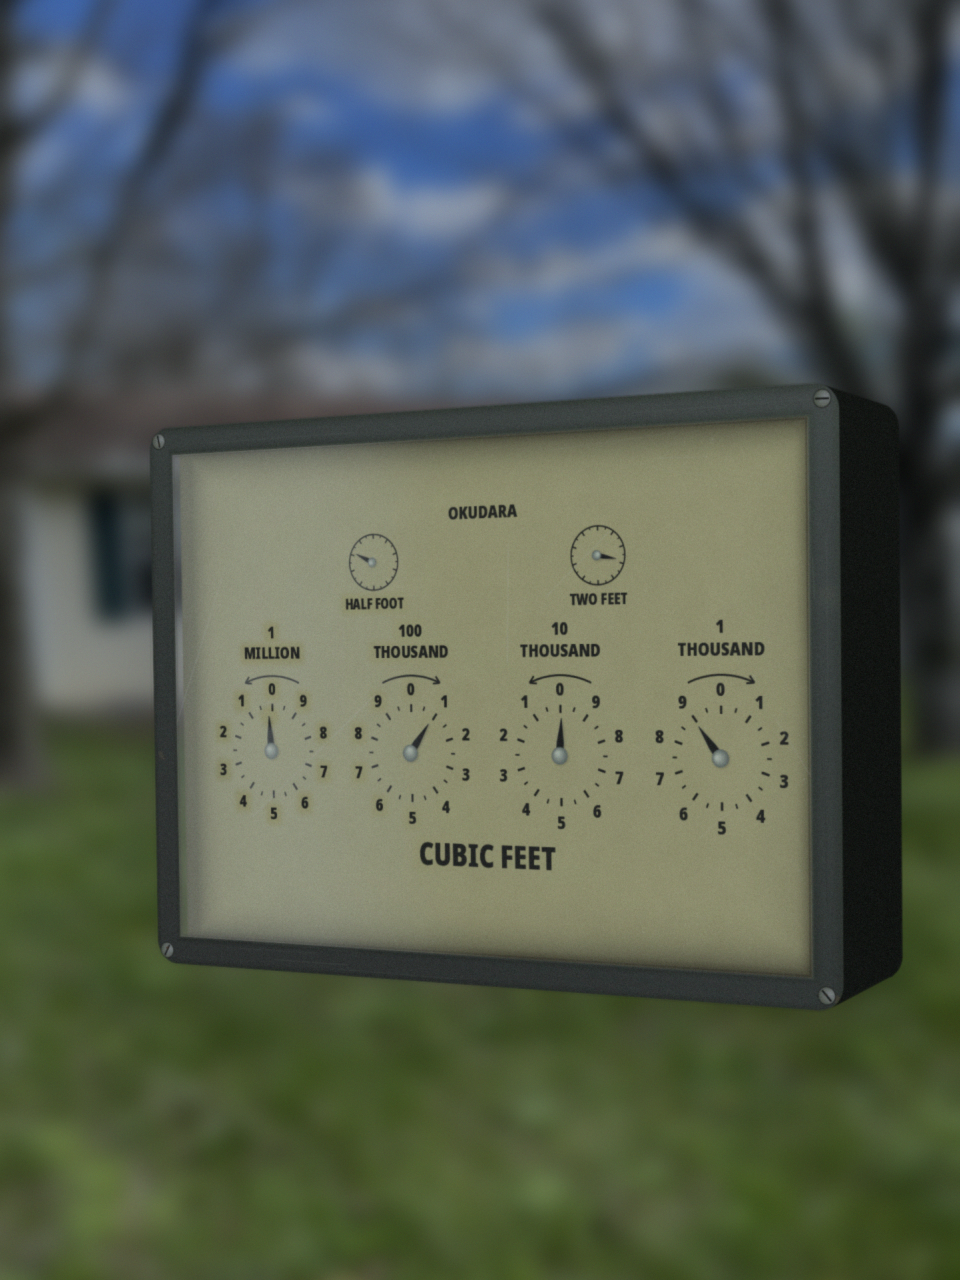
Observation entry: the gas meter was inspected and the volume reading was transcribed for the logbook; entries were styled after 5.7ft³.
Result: 9900ft³
